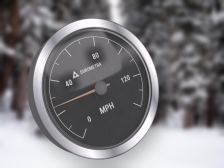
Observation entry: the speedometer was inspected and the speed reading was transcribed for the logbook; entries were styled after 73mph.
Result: 25mph
